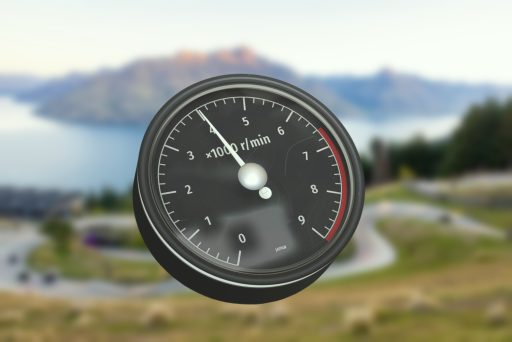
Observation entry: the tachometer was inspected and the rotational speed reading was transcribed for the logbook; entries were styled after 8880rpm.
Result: 4000rpm
